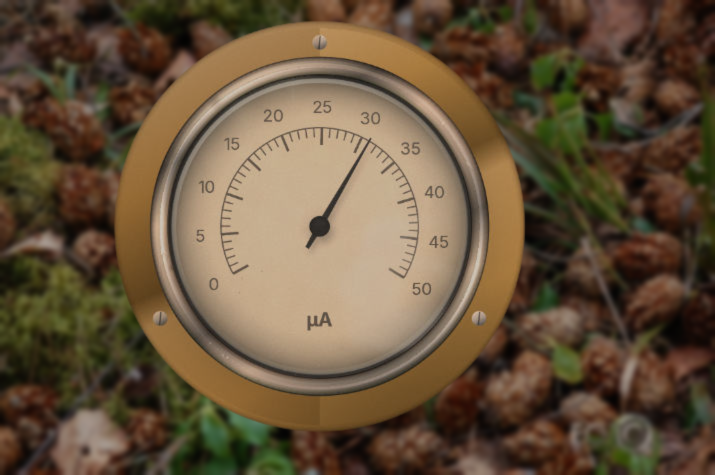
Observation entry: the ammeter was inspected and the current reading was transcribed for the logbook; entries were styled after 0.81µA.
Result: 31µA
